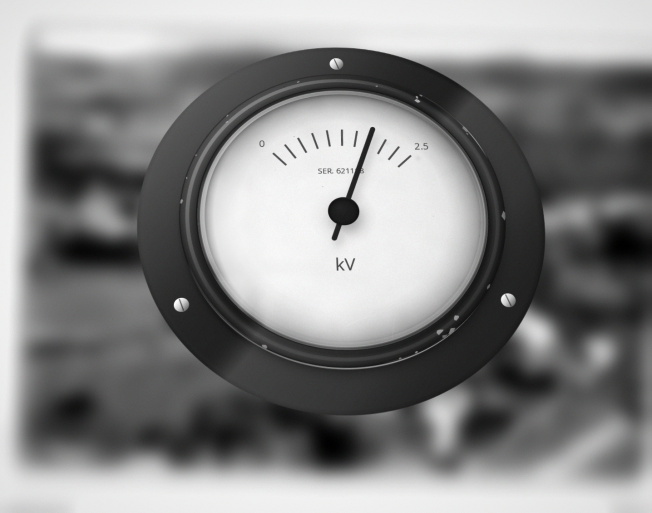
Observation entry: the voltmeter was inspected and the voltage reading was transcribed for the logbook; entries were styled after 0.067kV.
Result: 1.75kV
